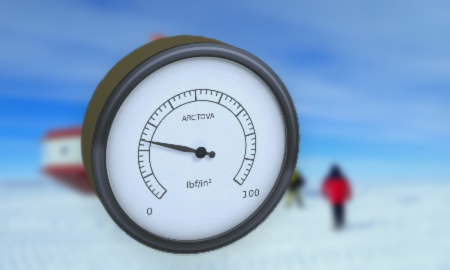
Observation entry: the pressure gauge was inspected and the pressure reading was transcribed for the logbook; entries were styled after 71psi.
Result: 24psi
